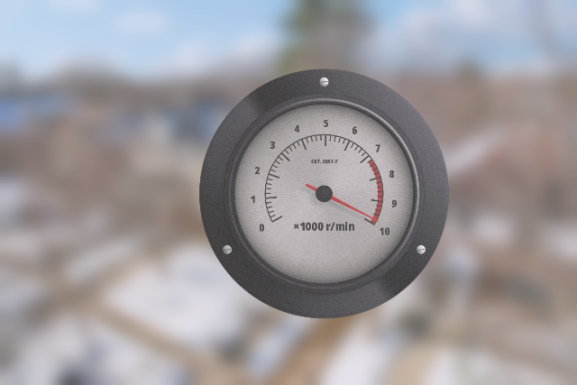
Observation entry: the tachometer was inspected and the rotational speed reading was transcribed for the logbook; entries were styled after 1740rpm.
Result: 9800rpm
